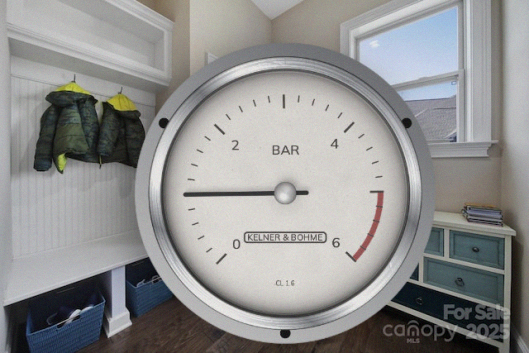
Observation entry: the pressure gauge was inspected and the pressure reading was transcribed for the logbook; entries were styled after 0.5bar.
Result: 1bar
